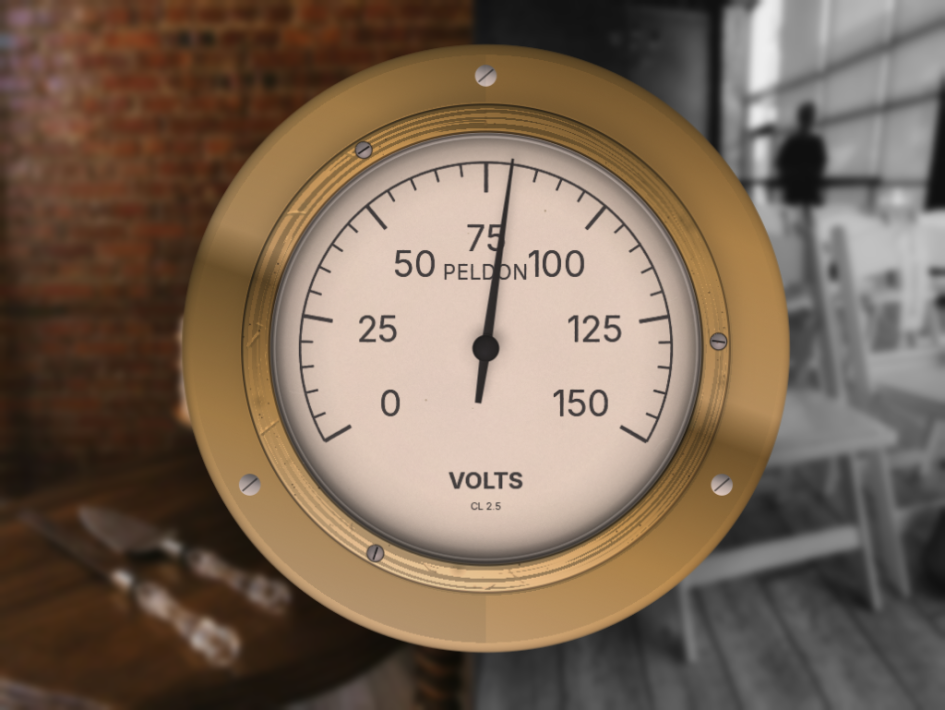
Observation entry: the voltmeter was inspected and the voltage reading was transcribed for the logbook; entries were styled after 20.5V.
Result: 80V
